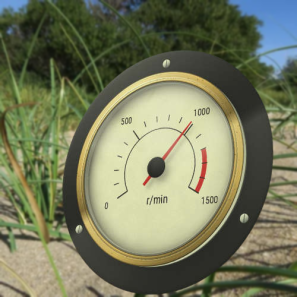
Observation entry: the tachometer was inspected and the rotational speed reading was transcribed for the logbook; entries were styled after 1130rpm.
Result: 1000rpm
